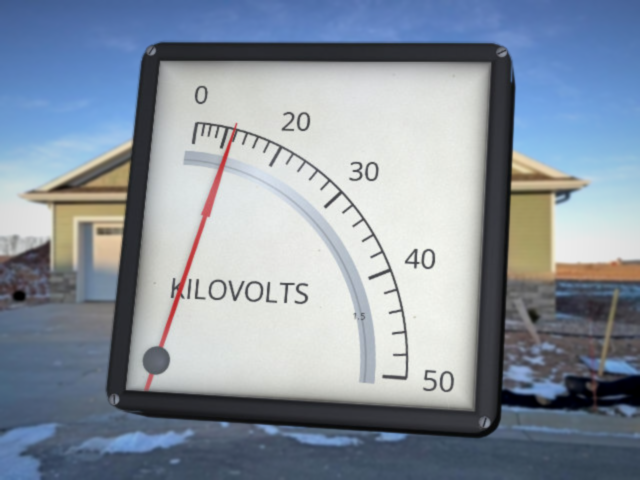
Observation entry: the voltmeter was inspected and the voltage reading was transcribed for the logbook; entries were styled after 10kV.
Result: 12kV
